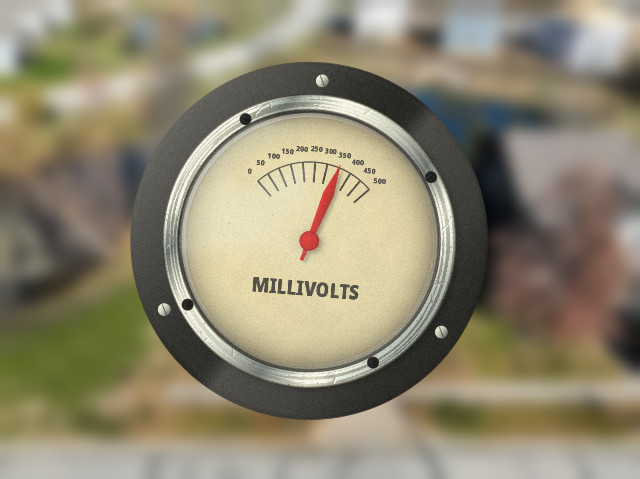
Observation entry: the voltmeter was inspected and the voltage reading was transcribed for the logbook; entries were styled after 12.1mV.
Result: 350mV
